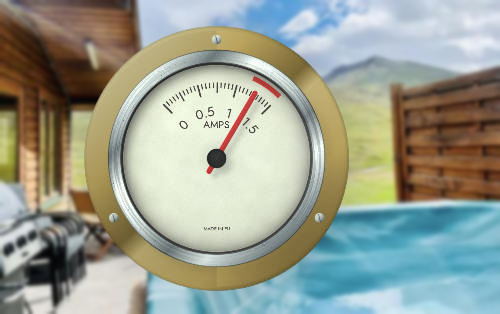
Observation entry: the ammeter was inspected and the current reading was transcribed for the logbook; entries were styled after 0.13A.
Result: 1.25A
